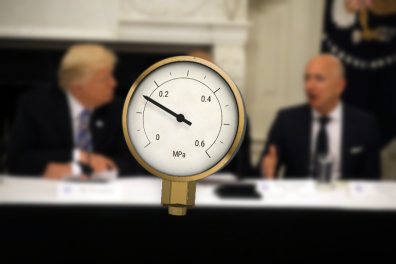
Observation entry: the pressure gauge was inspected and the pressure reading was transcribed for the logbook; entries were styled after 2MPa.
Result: 0.15MPa
